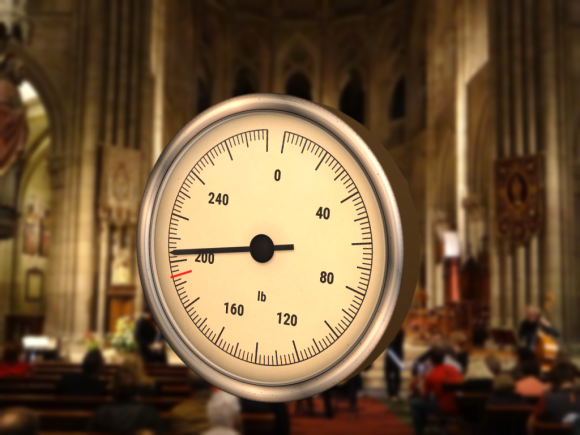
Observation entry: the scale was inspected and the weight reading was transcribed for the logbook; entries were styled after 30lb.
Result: 204lb
